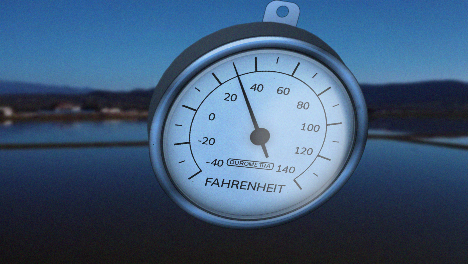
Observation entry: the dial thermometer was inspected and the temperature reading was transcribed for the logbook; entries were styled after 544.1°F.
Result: 30°F
